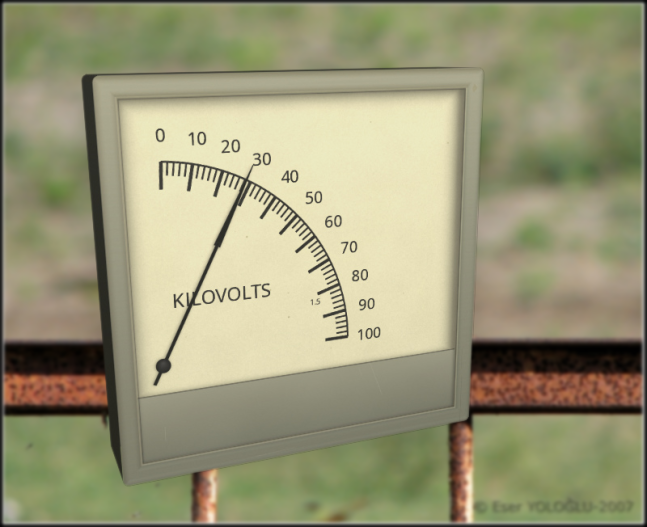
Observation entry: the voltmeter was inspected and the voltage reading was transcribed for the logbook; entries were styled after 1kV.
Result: 28kV
